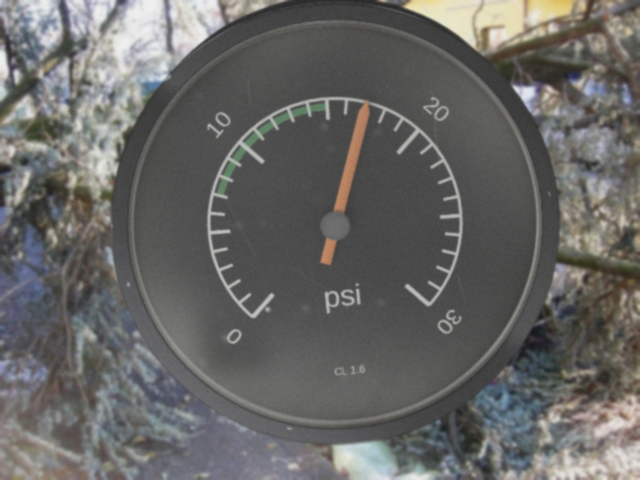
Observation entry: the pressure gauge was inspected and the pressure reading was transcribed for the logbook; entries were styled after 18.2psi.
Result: 17psi
